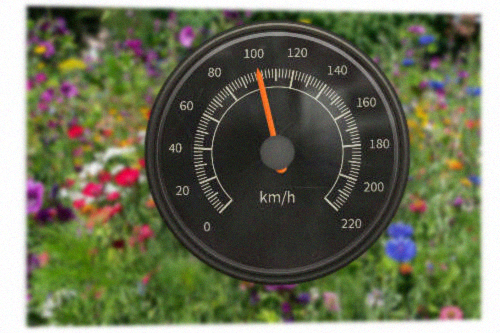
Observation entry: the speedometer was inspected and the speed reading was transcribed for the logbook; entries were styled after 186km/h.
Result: 100km/h
